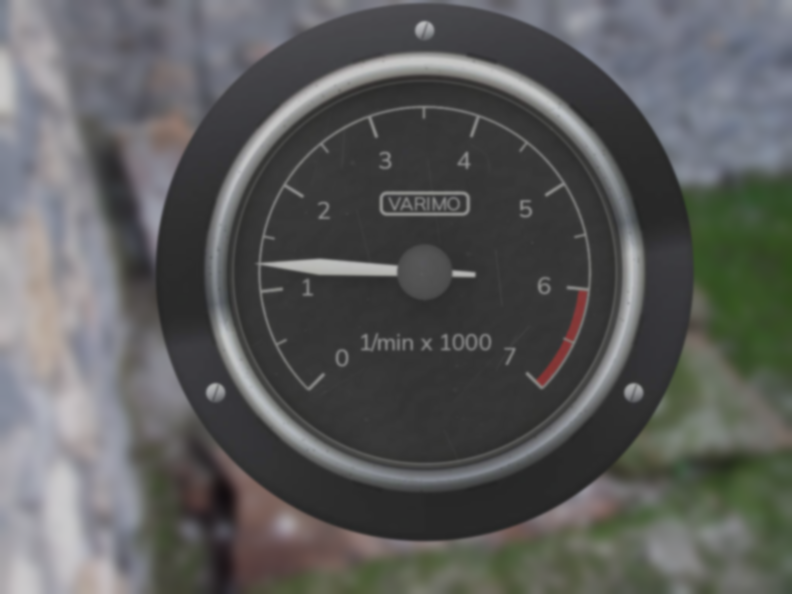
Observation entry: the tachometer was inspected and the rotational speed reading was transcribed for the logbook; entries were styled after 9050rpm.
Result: 1250rpm
